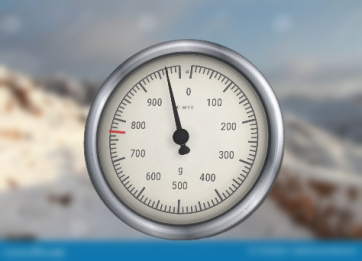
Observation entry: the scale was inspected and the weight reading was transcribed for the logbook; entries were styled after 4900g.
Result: 970g
